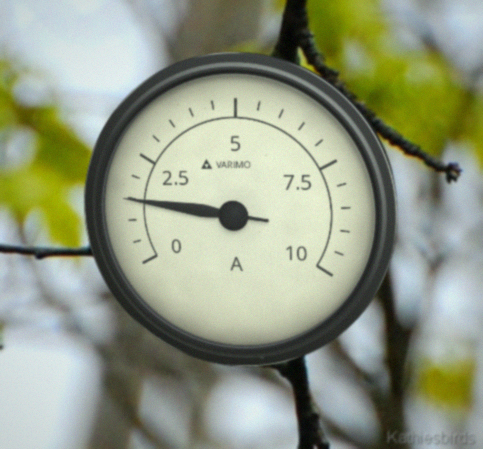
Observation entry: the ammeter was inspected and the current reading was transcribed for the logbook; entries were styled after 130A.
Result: 1.5A
